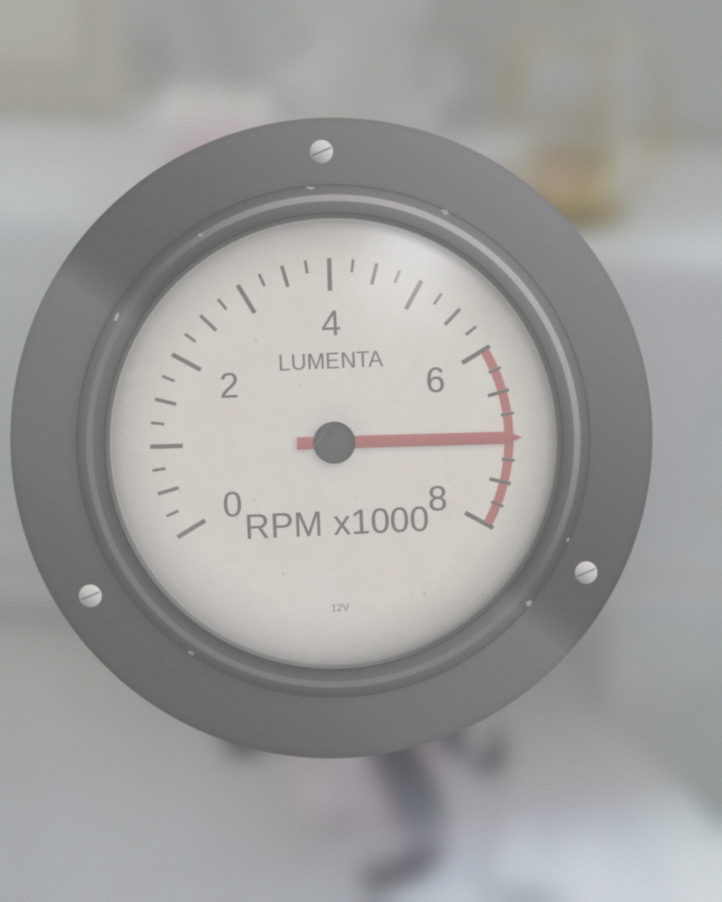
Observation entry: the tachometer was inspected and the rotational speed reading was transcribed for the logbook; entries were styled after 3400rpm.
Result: 7000rpm
